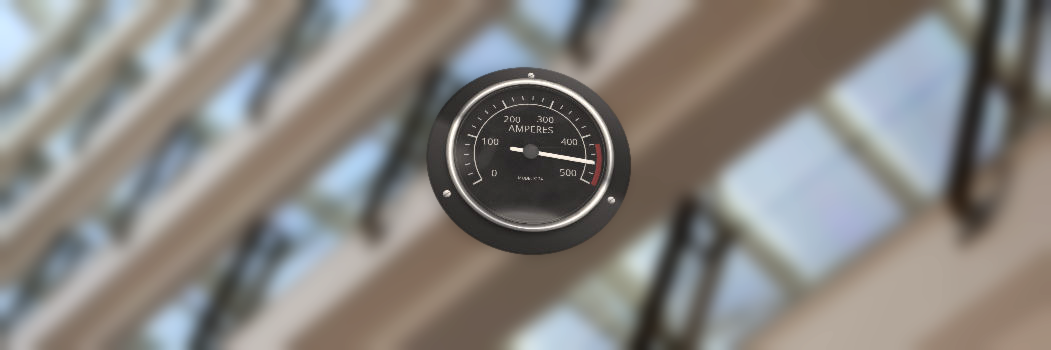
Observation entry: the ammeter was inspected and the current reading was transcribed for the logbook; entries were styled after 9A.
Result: 460A
